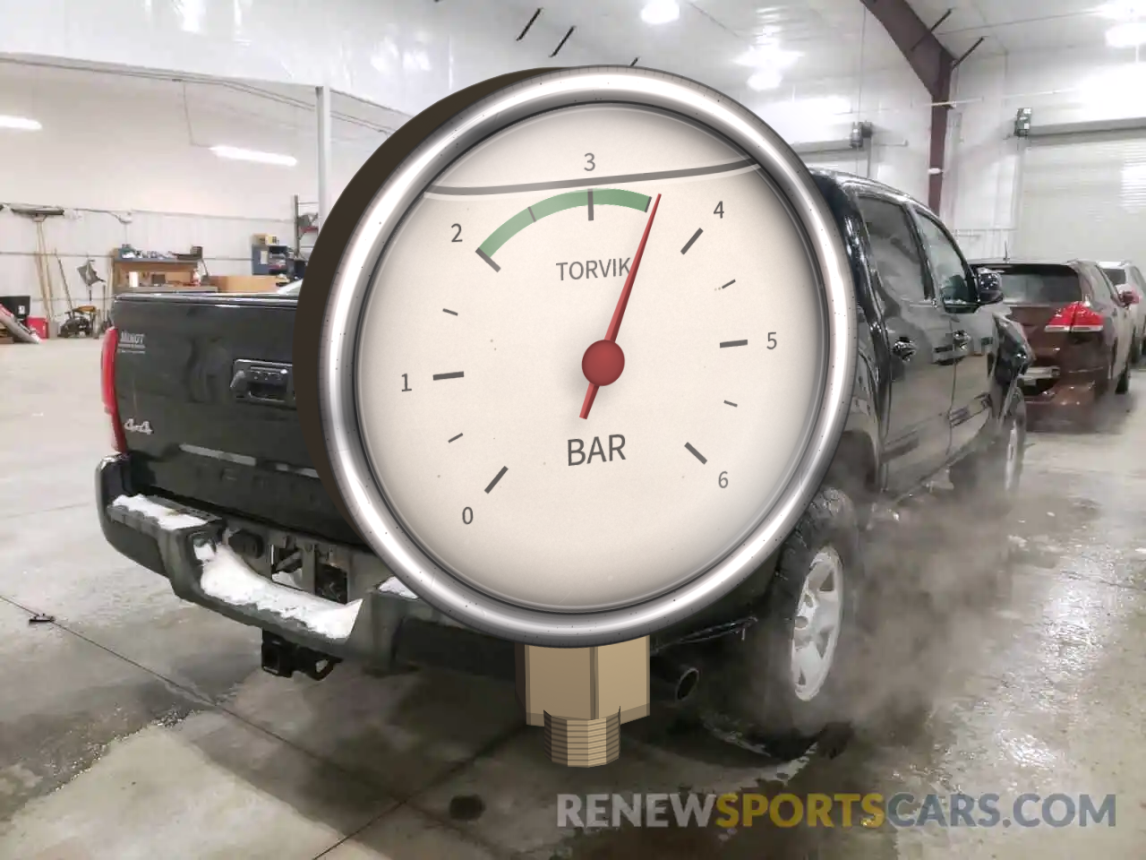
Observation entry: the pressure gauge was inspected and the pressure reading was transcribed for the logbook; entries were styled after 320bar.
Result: 3.5bar
